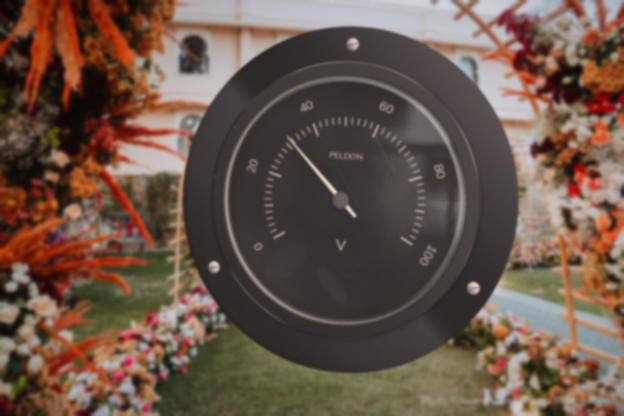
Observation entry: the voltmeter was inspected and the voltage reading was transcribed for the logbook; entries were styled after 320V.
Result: 32V
